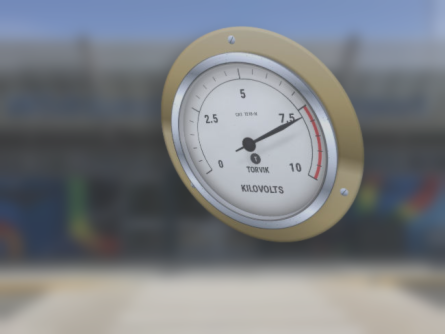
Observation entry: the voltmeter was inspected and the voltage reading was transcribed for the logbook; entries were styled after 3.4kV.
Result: 7.75kV
